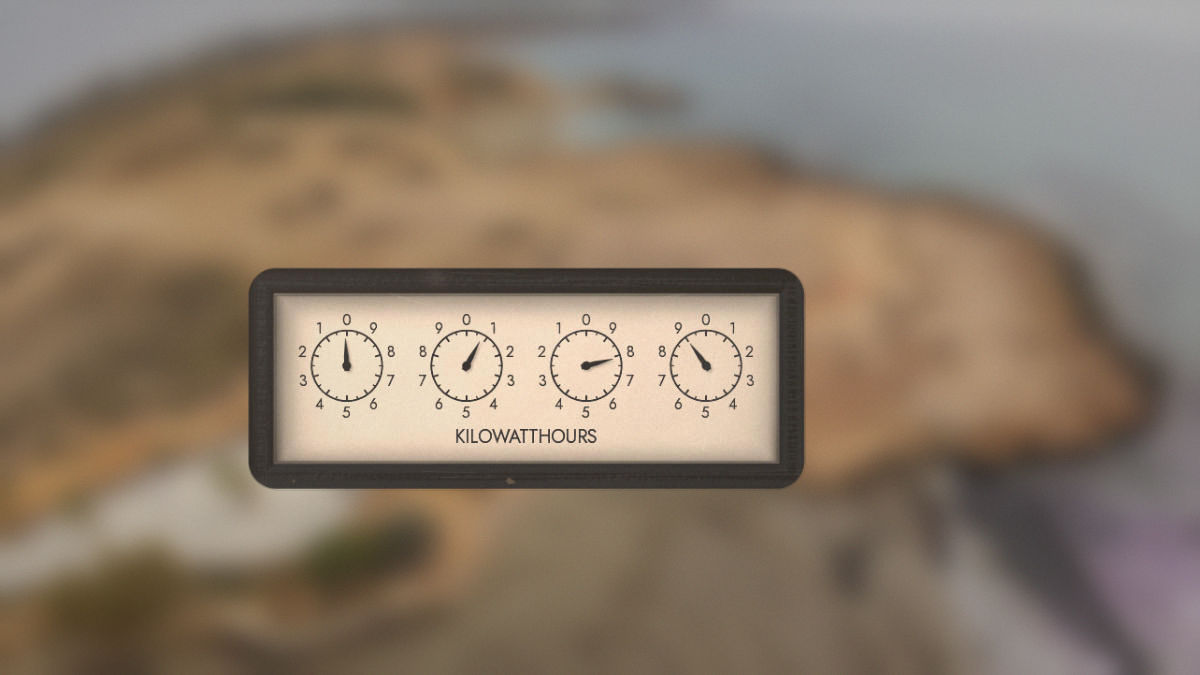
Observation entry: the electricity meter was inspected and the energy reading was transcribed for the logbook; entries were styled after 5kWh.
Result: 79kWh
